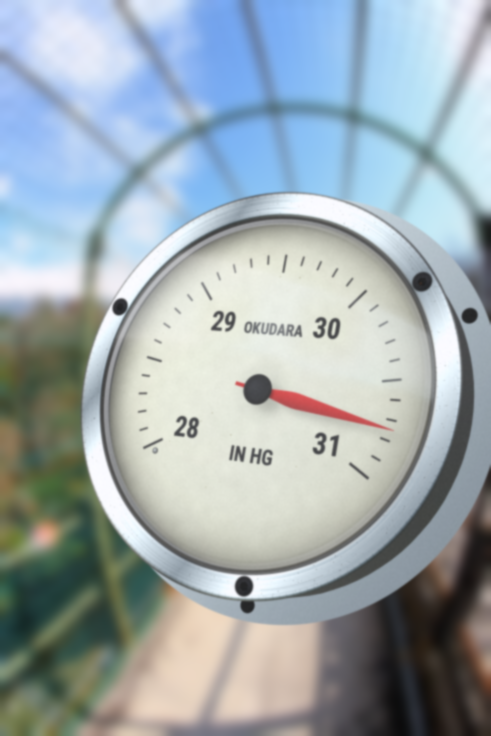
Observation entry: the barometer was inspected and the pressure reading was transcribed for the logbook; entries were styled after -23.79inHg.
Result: 30.75inHg
